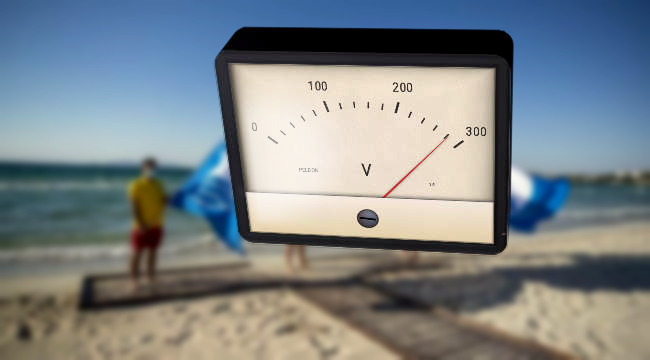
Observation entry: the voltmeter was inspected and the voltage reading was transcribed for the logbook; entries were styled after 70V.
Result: 280V
